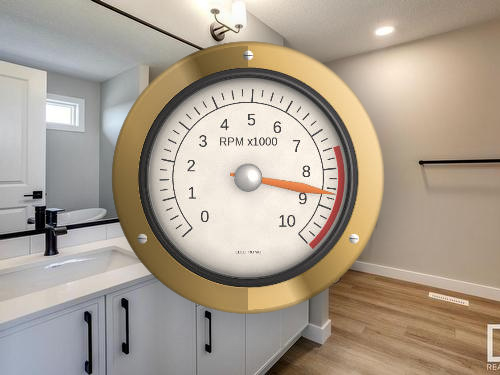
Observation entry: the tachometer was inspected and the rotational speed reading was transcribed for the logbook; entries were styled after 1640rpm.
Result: 8625rpm
